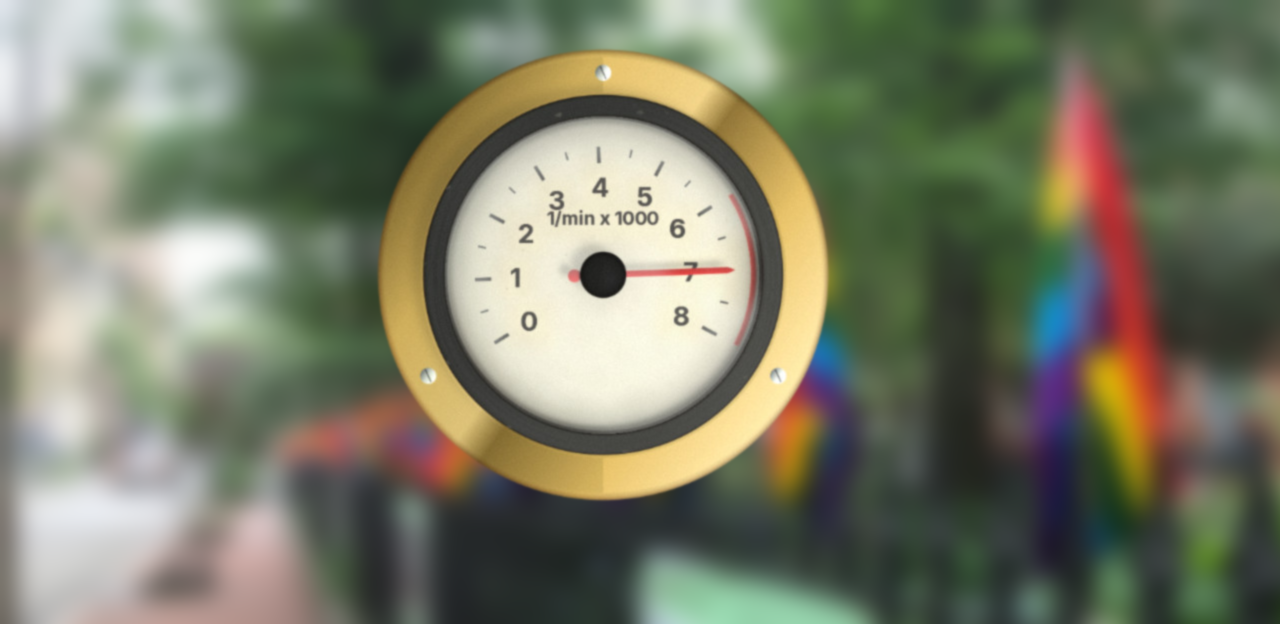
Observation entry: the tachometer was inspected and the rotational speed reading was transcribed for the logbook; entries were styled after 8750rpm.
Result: 7000rpm
